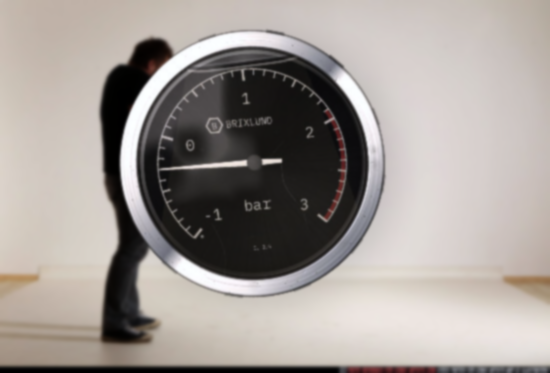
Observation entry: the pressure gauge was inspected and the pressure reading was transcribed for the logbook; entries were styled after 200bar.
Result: -0.3bar
